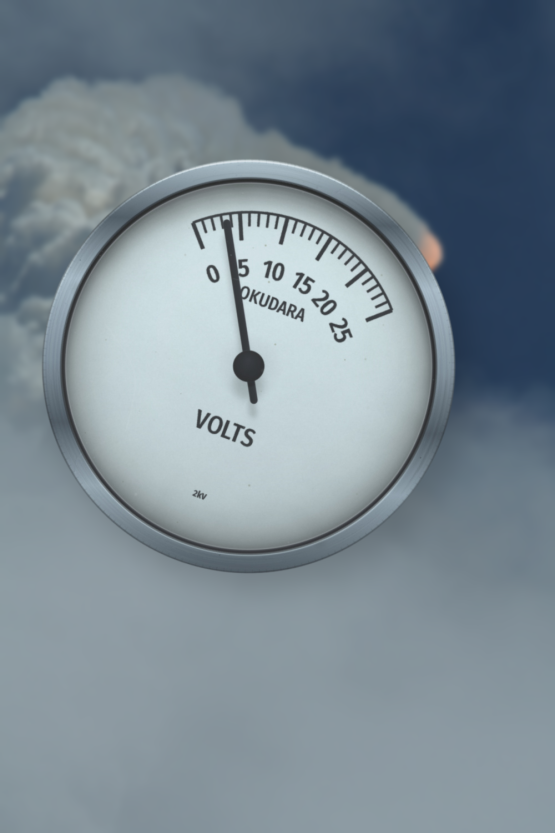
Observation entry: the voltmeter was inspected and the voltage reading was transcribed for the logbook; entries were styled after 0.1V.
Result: 3.5V
